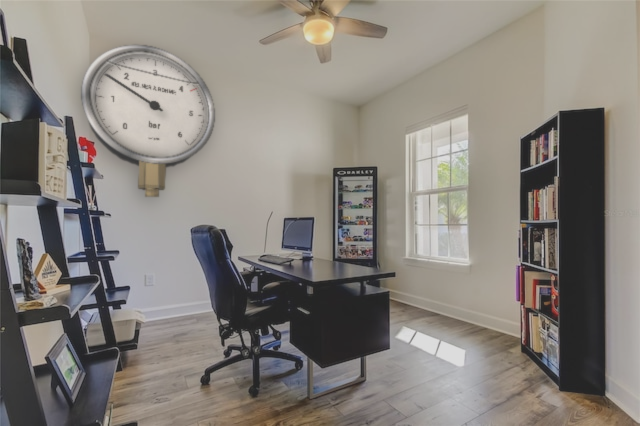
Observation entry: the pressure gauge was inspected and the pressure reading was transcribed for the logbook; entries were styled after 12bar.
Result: 1.6bar
